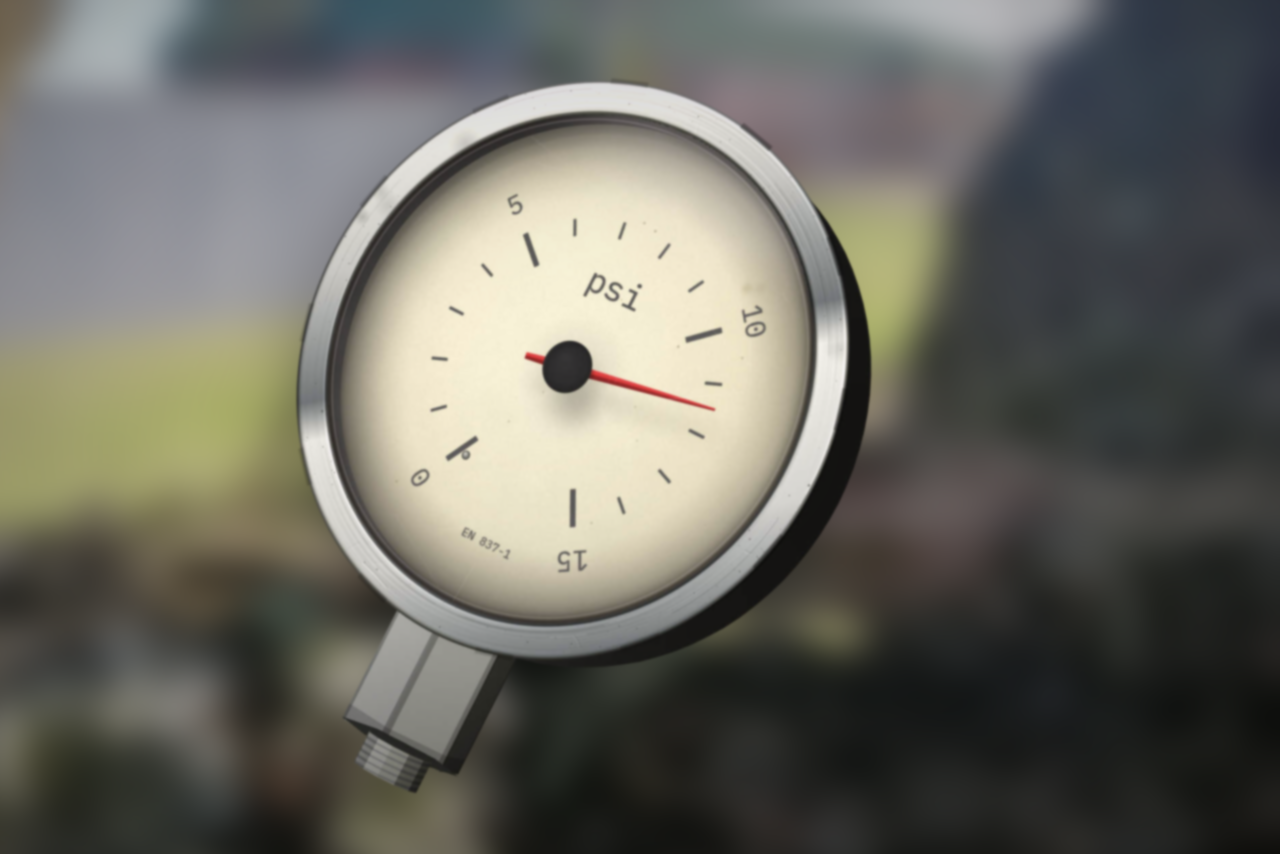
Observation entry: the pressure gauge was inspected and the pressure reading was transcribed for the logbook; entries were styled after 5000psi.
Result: 11.5psi
